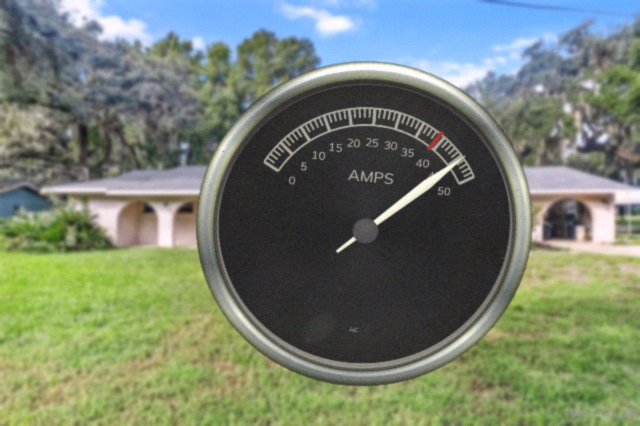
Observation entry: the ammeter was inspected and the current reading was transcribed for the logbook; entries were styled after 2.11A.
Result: 45A
